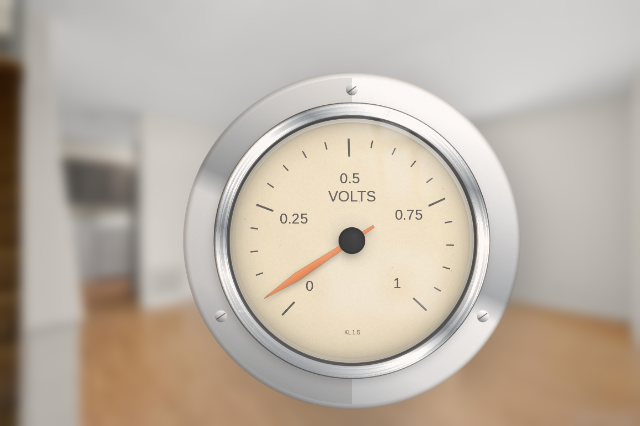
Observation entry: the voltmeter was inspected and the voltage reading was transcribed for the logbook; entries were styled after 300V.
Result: 0.05V
